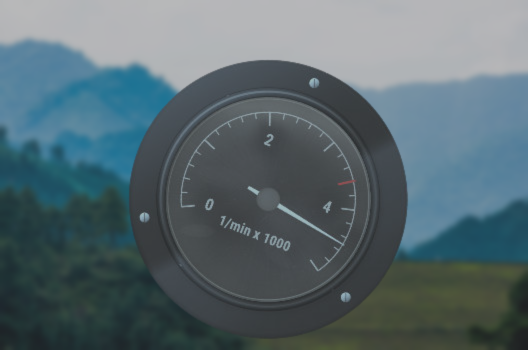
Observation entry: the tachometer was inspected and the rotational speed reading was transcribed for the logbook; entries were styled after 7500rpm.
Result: 4500rpm
